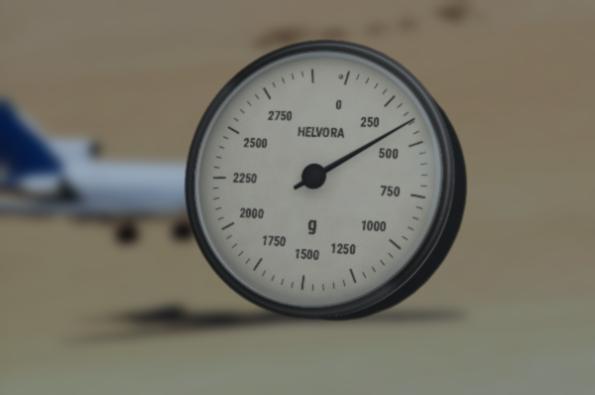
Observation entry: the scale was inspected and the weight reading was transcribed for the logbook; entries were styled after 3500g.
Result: 400g
